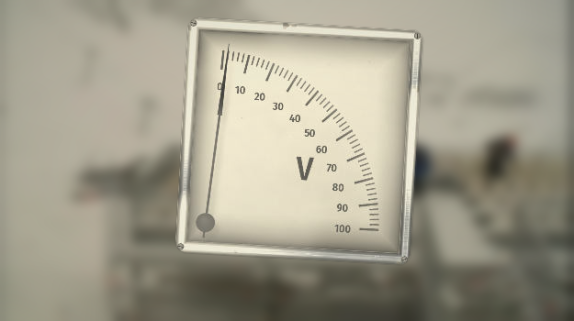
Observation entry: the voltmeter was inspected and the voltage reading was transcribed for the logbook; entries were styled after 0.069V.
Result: 2V
